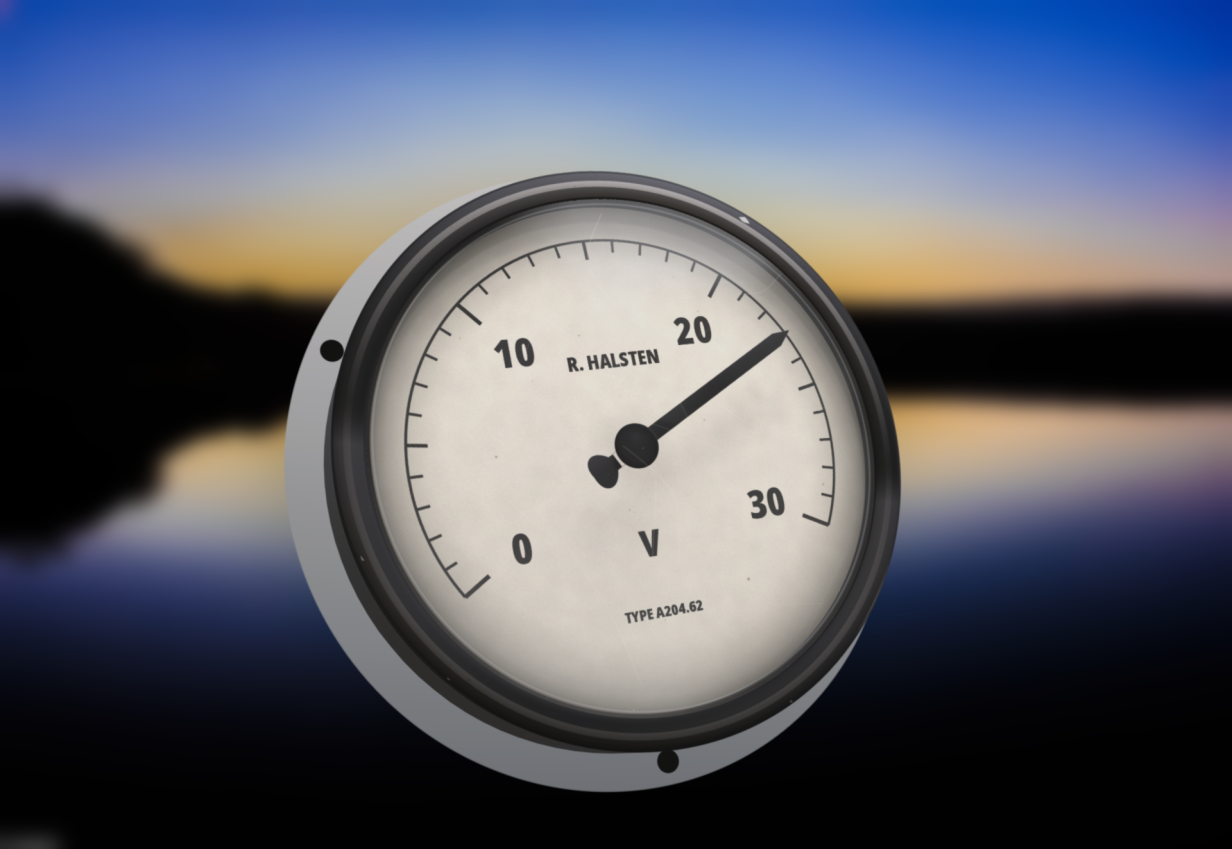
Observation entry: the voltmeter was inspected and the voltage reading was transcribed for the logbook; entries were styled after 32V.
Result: 23V
